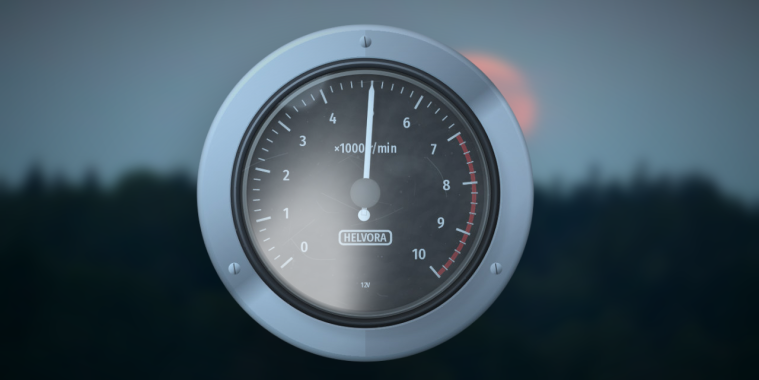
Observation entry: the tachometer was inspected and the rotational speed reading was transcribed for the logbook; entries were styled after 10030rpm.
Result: 5000rpm
